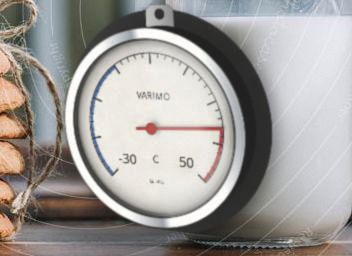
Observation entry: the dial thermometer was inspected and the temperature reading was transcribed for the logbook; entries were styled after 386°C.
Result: 36°C
